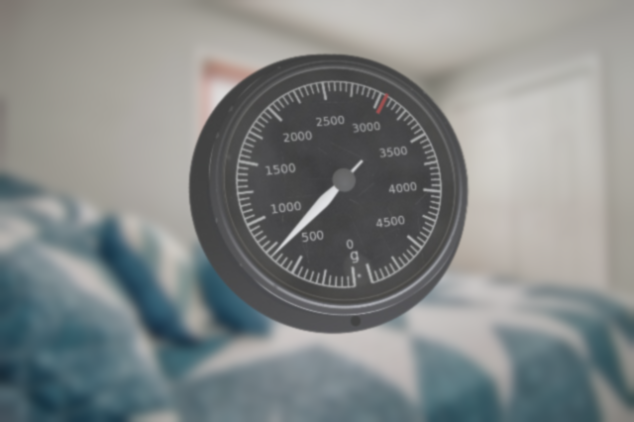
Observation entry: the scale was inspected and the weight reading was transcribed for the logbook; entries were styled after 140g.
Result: 700g
